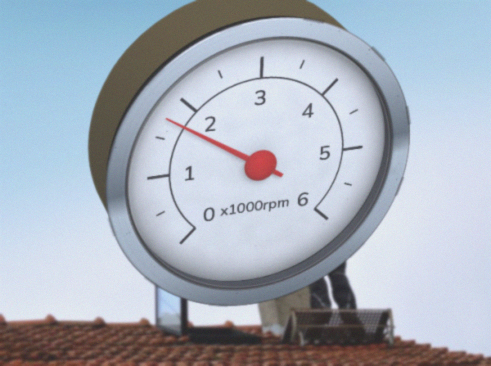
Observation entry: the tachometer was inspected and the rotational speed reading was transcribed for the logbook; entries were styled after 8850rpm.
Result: 1750rpm
